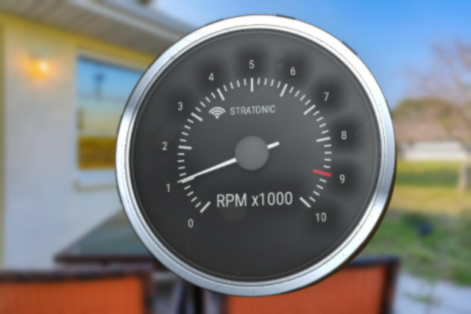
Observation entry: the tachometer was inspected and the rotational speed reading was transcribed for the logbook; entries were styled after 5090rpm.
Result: 1000rpm
